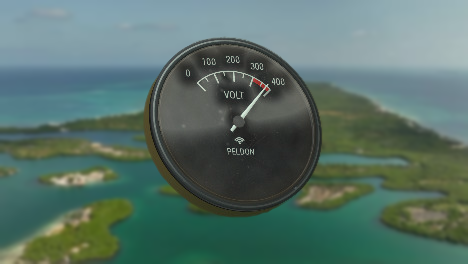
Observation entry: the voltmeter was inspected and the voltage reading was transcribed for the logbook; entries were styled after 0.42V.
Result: 375V
